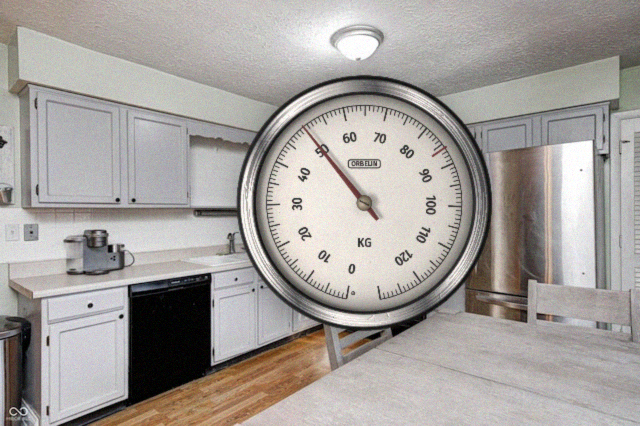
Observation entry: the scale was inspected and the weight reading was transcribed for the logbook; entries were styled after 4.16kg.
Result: 50kg
